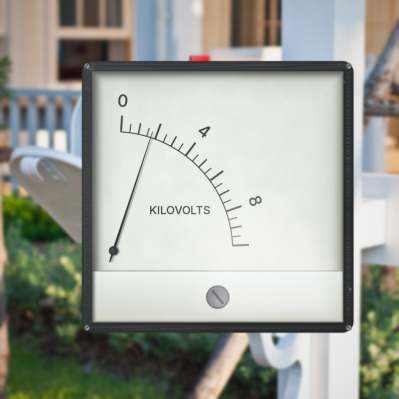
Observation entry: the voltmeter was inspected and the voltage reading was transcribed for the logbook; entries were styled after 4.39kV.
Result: 1.75kV
